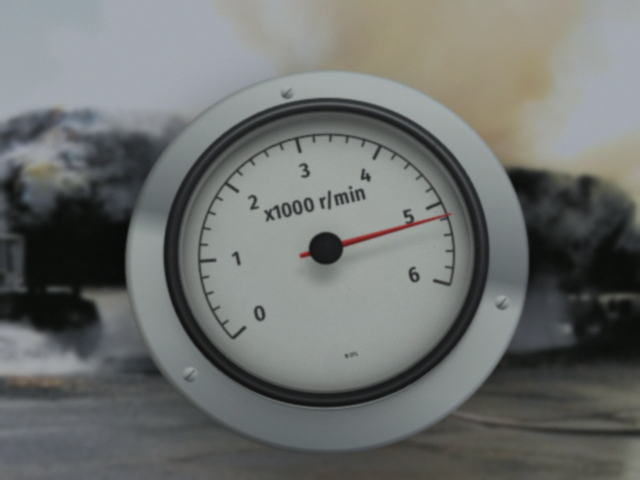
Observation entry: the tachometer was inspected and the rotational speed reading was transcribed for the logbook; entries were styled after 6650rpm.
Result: 5200rpm
